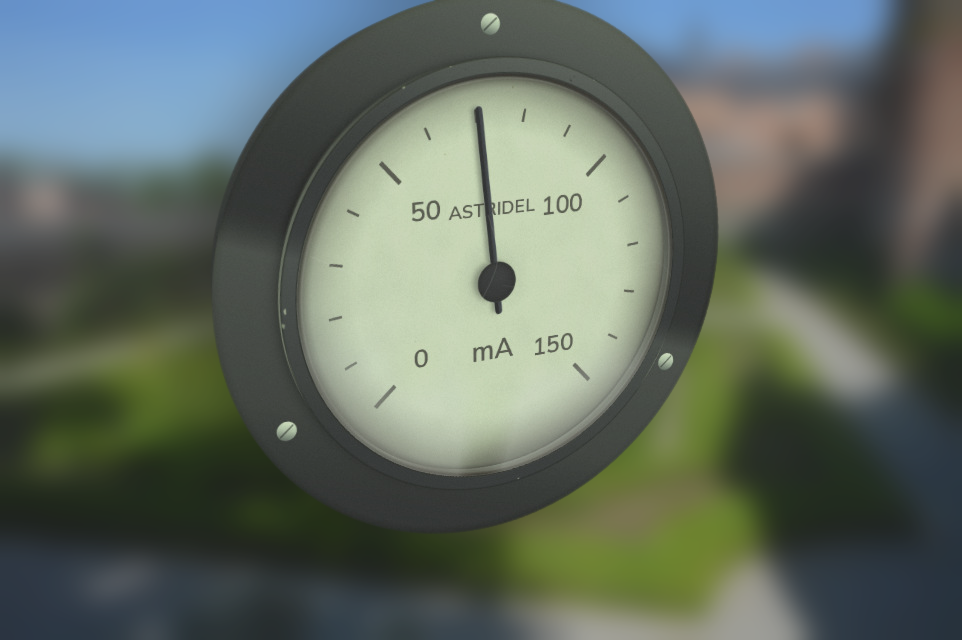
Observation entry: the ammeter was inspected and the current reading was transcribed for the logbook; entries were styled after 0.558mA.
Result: 70mA
